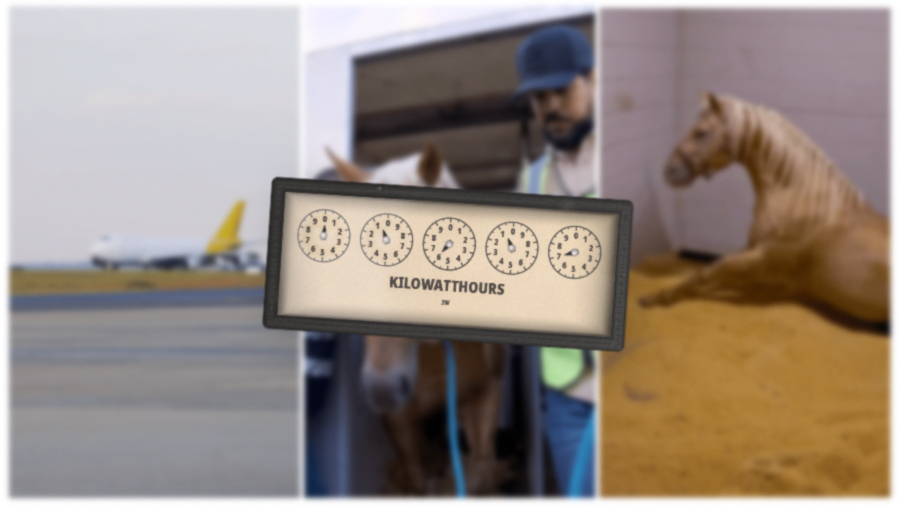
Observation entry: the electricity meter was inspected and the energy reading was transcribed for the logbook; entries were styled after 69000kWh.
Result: 607kWh
